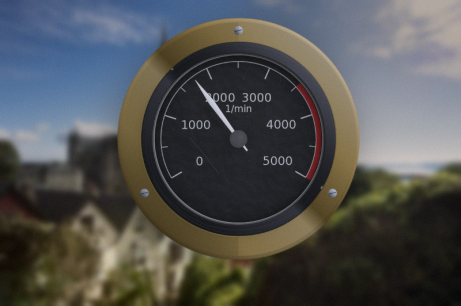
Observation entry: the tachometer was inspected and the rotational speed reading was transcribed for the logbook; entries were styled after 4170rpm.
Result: 1750rpm
